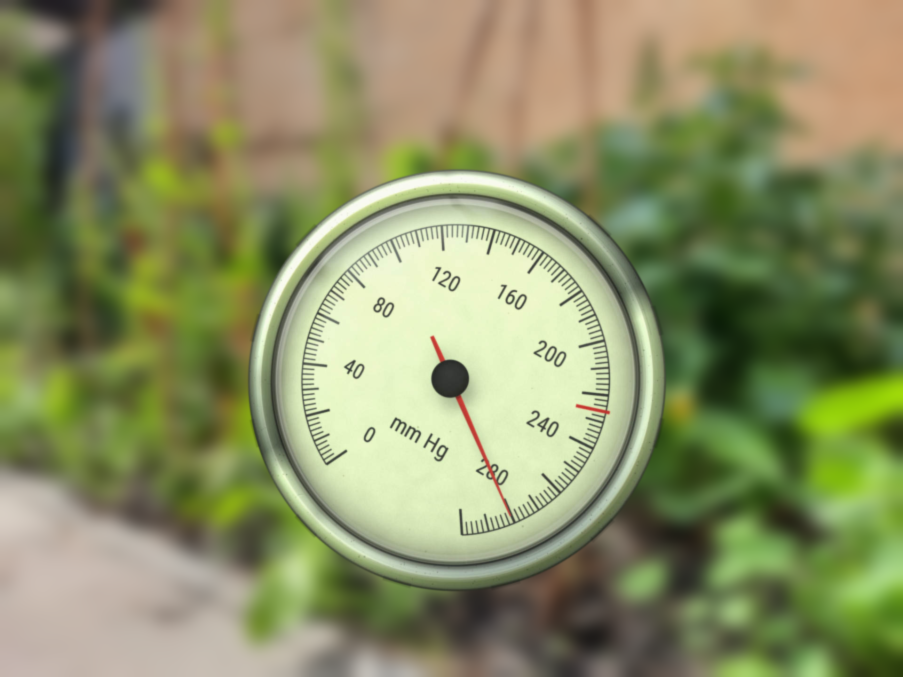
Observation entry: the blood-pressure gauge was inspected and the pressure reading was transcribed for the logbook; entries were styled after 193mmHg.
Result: 280mmHg
